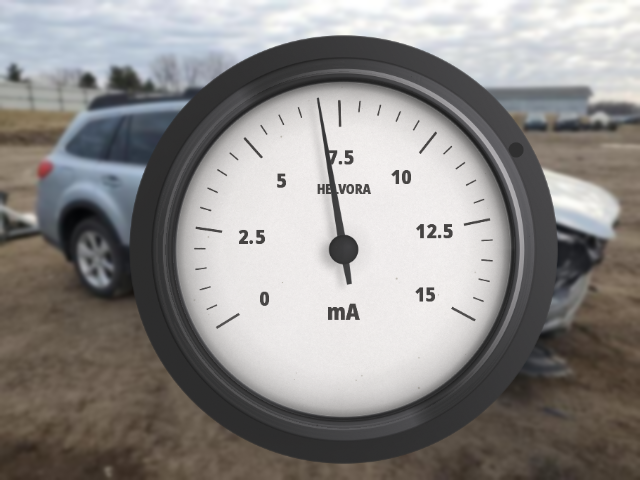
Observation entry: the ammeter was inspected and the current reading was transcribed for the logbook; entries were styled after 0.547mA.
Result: 7mA
